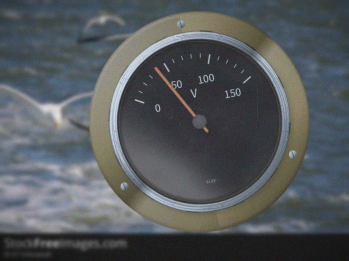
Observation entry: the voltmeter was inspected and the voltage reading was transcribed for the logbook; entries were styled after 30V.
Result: 40V
